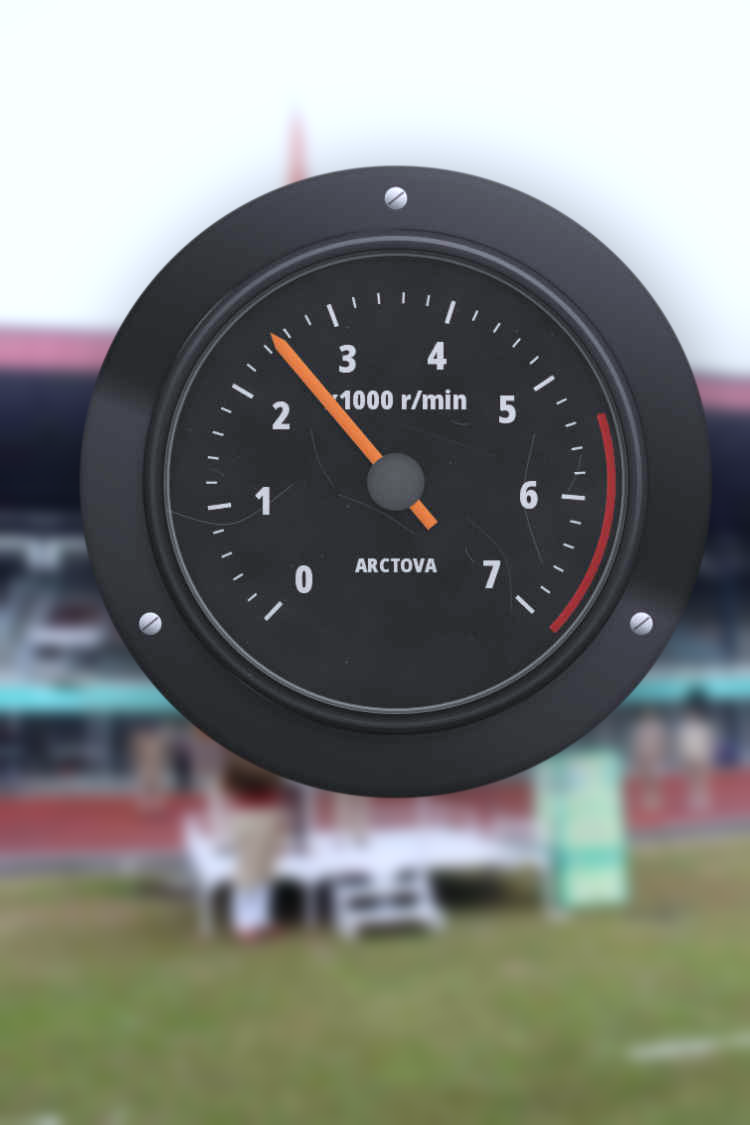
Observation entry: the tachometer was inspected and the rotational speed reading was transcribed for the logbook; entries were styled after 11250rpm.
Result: 2500rpm
